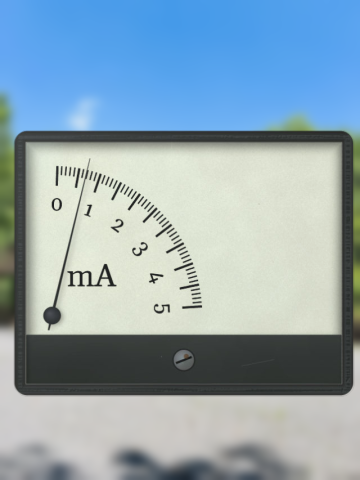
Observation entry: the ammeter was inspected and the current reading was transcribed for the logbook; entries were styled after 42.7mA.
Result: 0.7mA
